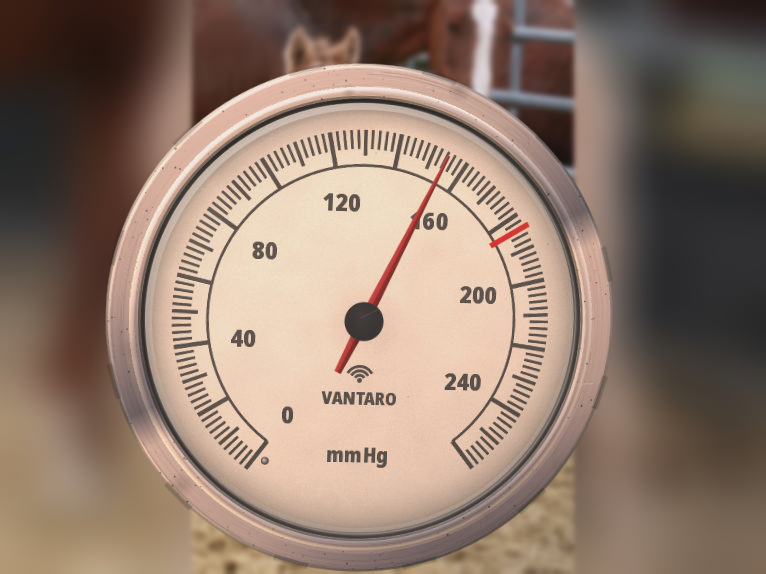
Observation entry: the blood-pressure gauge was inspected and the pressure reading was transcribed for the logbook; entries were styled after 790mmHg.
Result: 154mmHg
